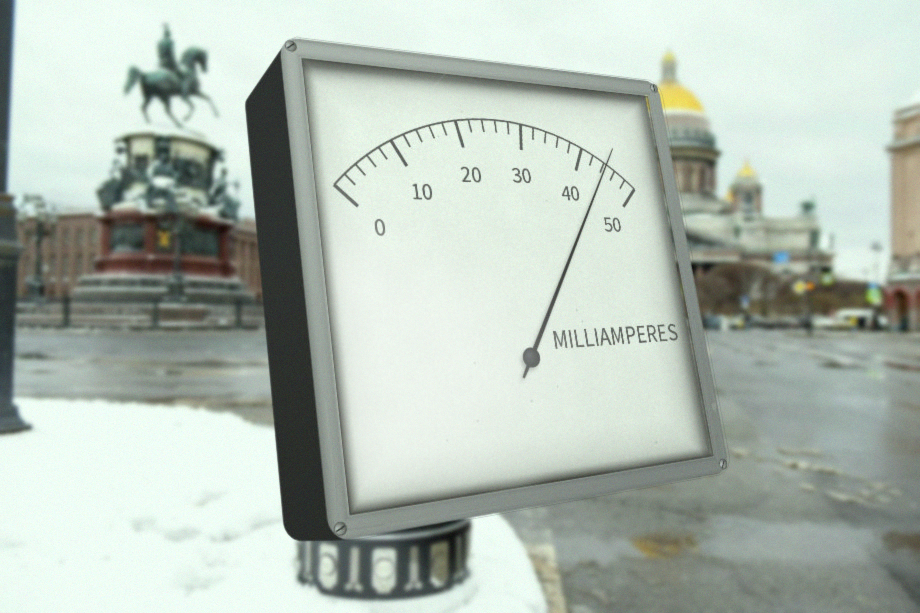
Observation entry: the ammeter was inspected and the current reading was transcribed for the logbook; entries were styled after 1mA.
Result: 44mA
